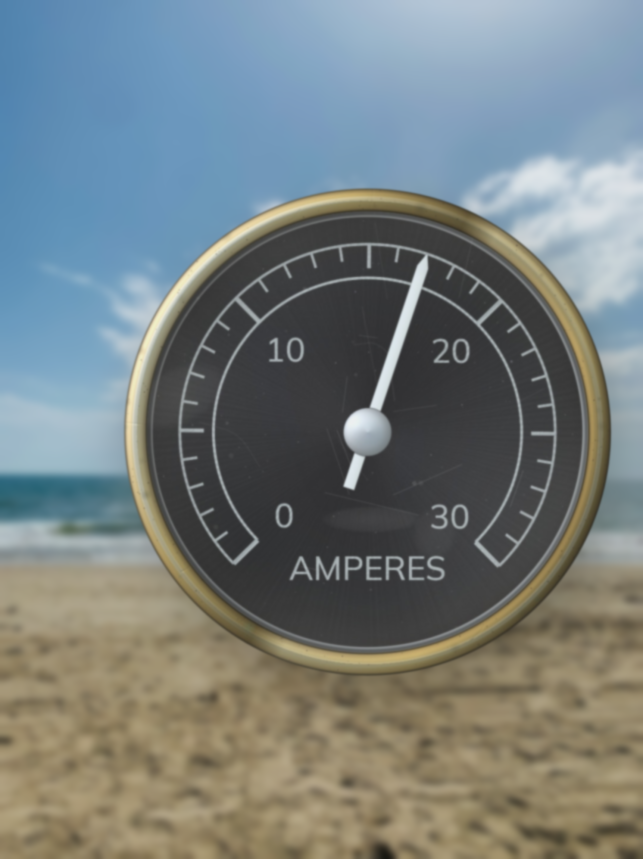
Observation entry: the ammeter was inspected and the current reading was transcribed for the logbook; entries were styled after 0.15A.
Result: 17A
